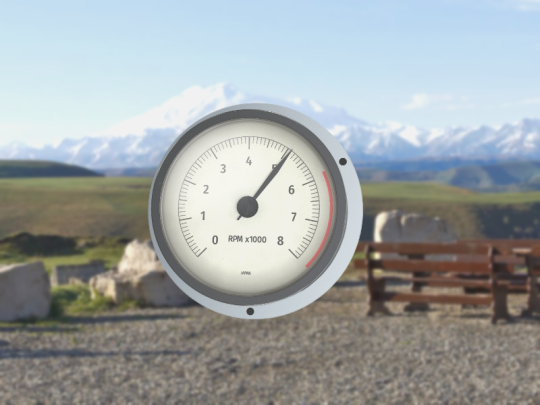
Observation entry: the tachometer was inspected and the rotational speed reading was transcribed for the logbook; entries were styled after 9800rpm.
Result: 5100rpm
